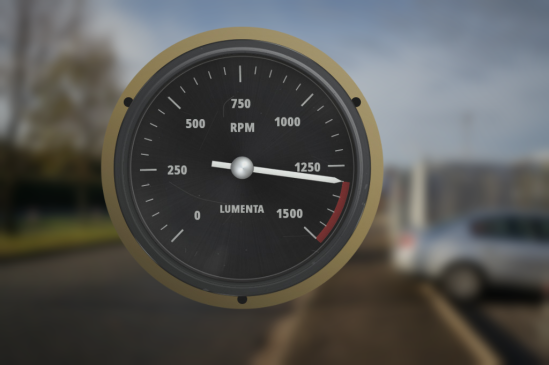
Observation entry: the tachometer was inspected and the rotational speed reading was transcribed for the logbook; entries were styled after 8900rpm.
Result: 1300rpm
